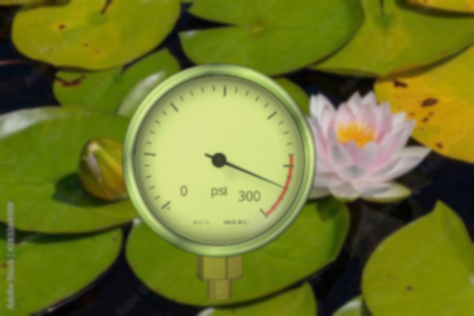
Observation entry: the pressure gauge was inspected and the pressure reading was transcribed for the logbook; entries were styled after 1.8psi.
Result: 270psi
